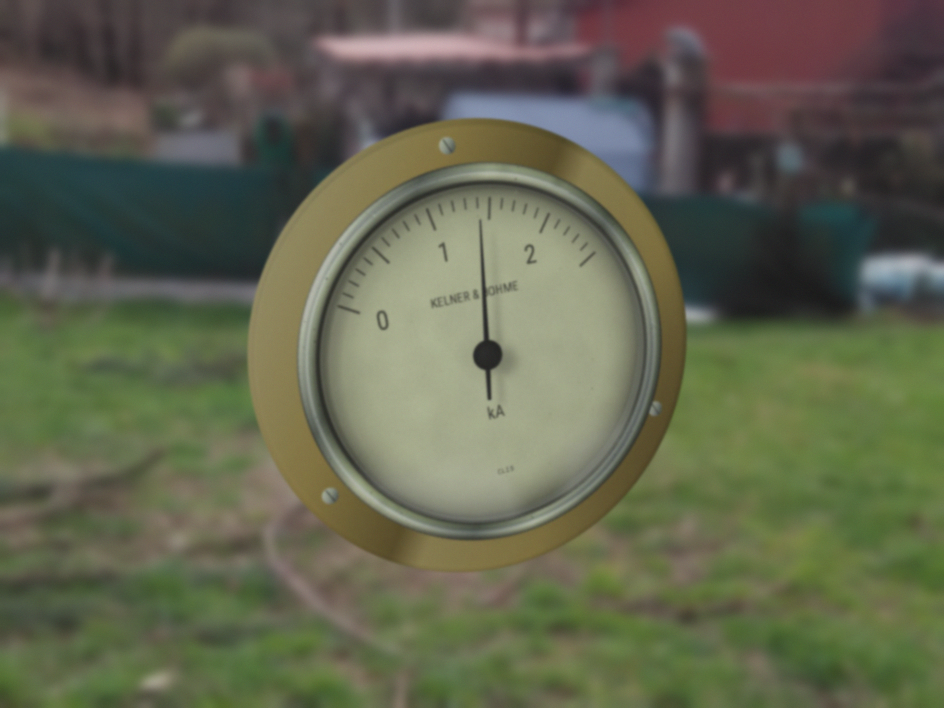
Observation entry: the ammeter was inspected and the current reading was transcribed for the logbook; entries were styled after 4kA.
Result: 1.4kA
